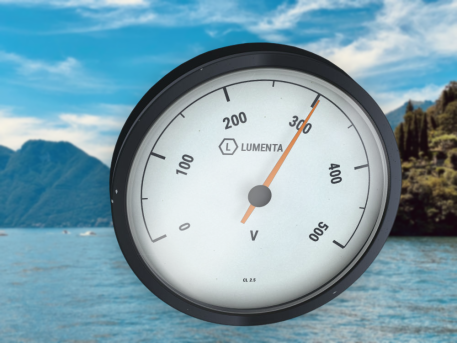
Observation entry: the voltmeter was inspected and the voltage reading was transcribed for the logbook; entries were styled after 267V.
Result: 300V
